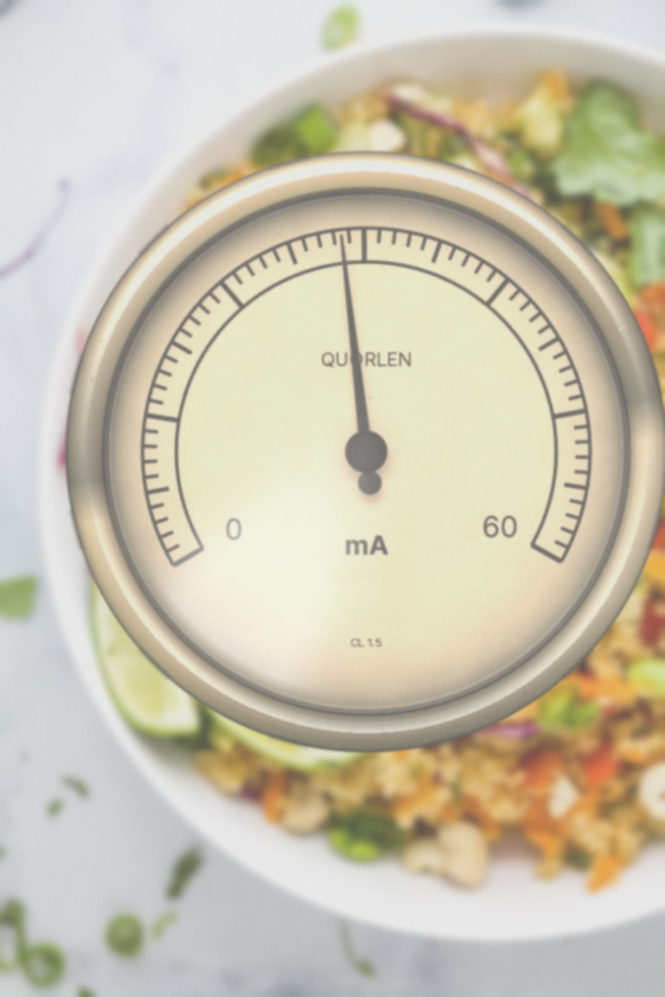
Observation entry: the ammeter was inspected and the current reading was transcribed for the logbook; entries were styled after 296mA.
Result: 28.5mA
